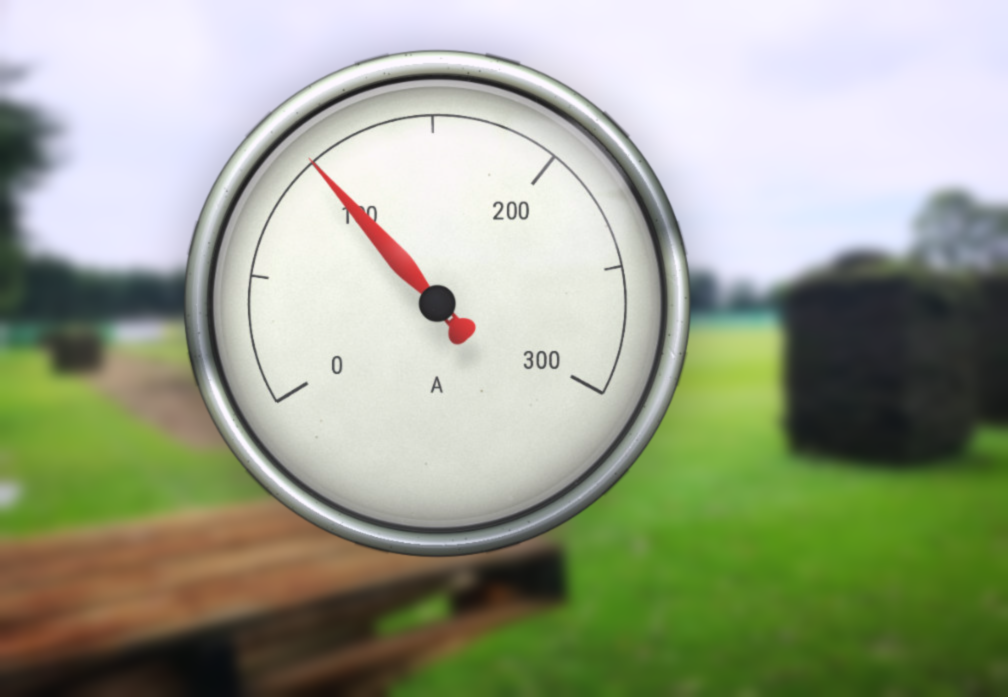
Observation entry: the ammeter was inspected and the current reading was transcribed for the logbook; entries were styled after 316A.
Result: 100A
